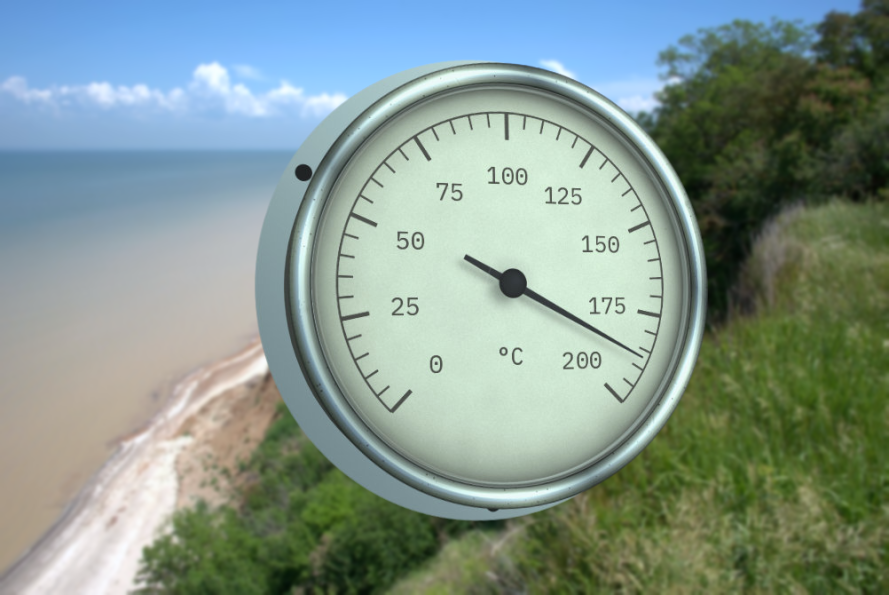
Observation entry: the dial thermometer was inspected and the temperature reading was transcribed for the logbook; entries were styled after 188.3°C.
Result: 187.5°C
